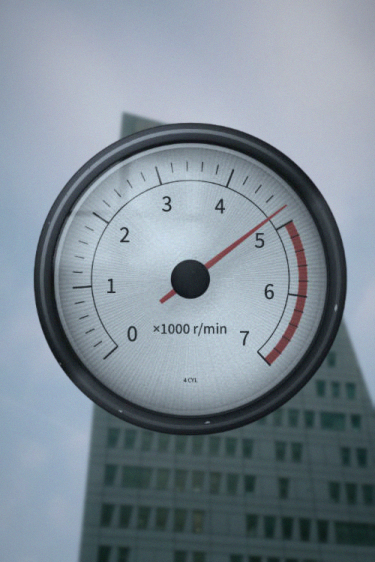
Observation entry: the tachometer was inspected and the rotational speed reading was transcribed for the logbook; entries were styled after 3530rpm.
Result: 4800rpm
